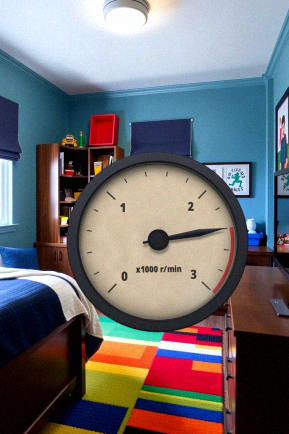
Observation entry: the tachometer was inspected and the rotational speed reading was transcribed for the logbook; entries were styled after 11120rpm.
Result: 2400rpm
